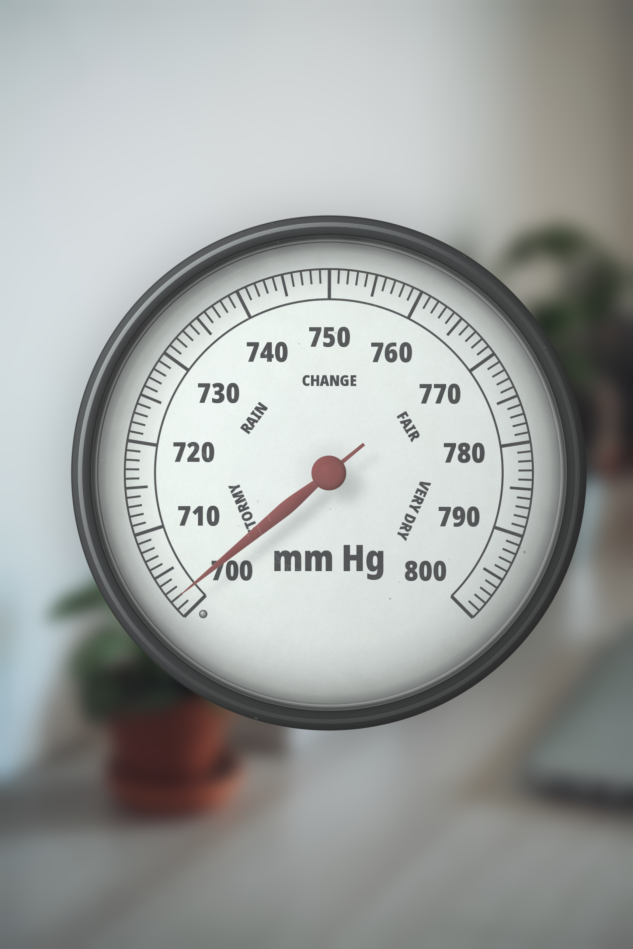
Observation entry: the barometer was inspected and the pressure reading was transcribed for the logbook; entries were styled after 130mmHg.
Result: 702mmHg
